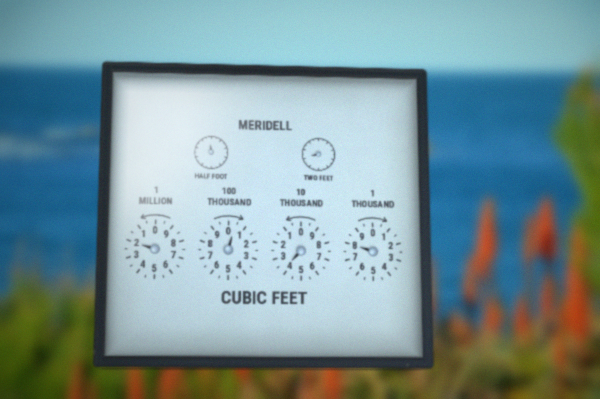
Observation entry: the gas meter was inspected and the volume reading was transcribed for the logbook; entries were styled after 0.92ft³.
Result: 203800ft³
